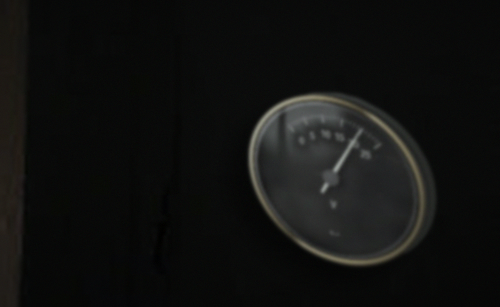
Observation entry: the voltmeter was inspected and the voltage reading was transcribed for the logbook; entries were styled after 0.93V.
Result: 20V
